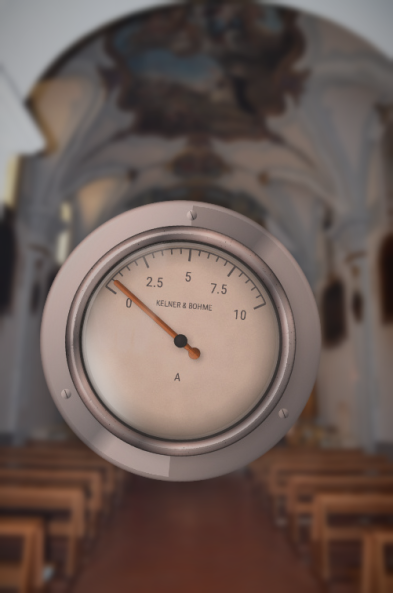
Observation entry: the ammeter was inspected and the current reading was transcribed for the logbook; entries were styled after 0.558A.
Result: 0.5A
